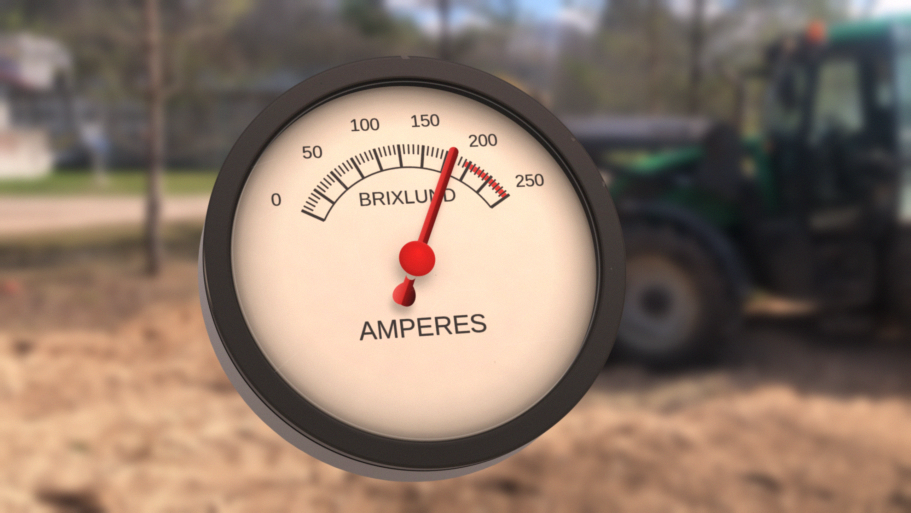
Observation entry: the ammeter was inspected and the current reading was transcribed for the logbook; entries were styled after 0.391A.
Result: 180A
